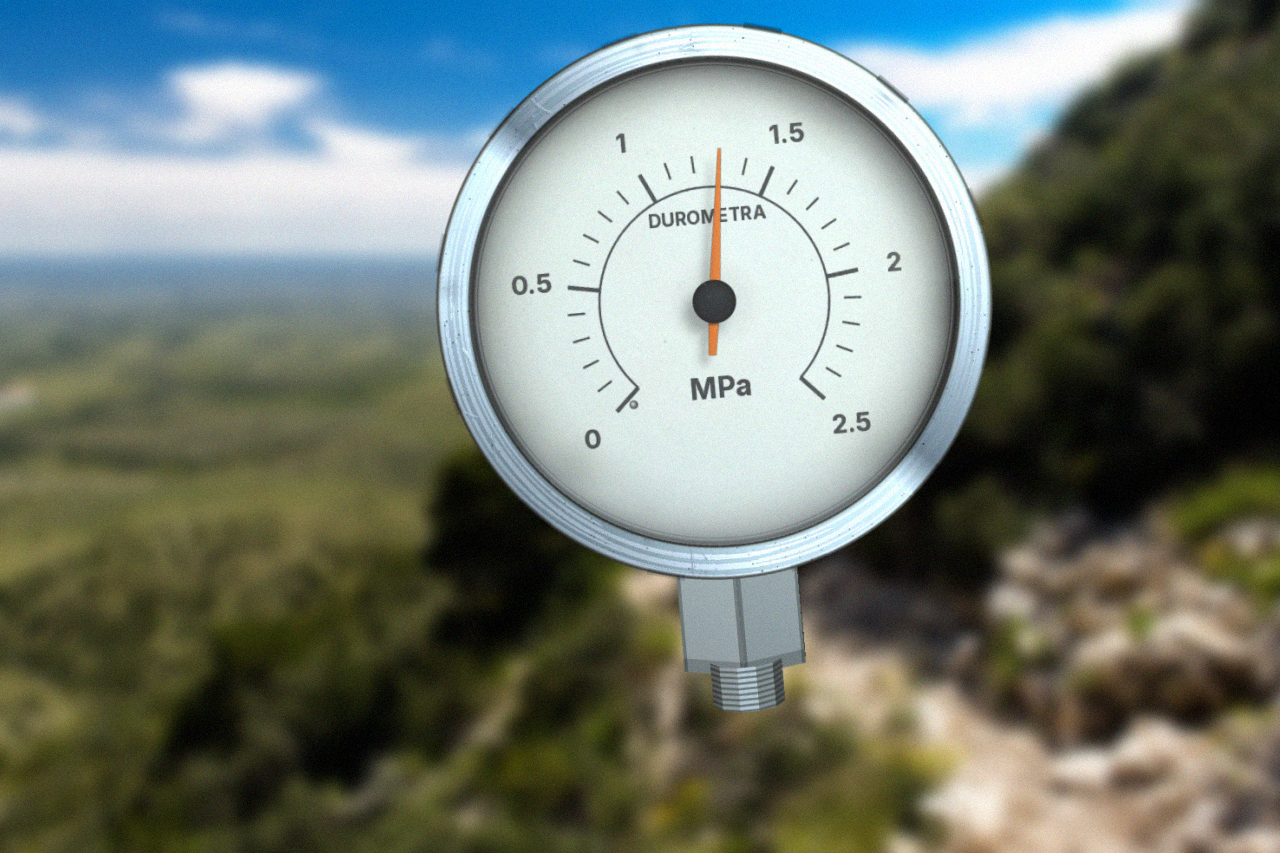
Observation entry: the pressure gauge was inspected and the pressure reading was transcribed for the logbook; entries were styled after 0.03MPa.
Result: 1.3MPa
